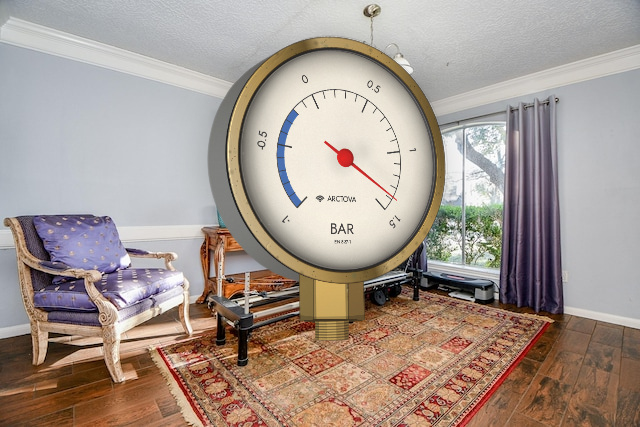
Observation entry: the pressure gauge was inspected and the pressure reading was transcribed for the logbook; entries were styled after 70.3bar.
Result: 1.4bar
